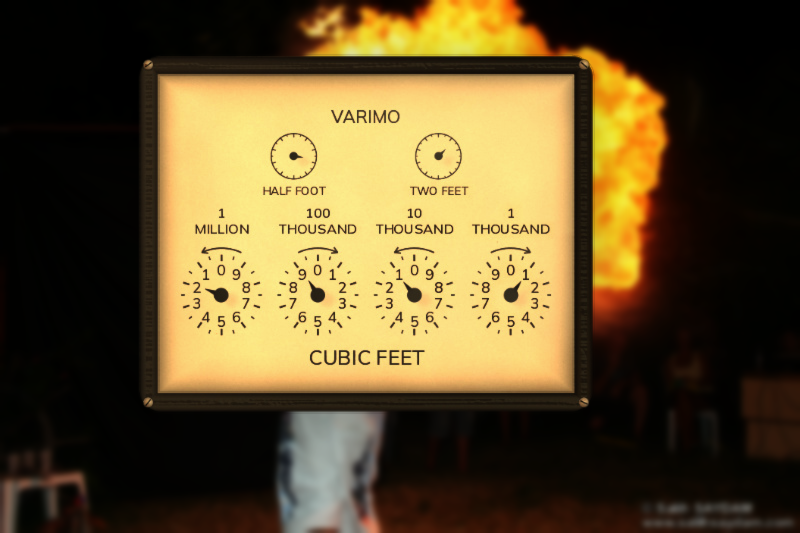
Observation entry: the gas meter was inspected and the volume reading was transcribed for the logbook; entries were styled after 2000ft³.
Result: 191100ft³
